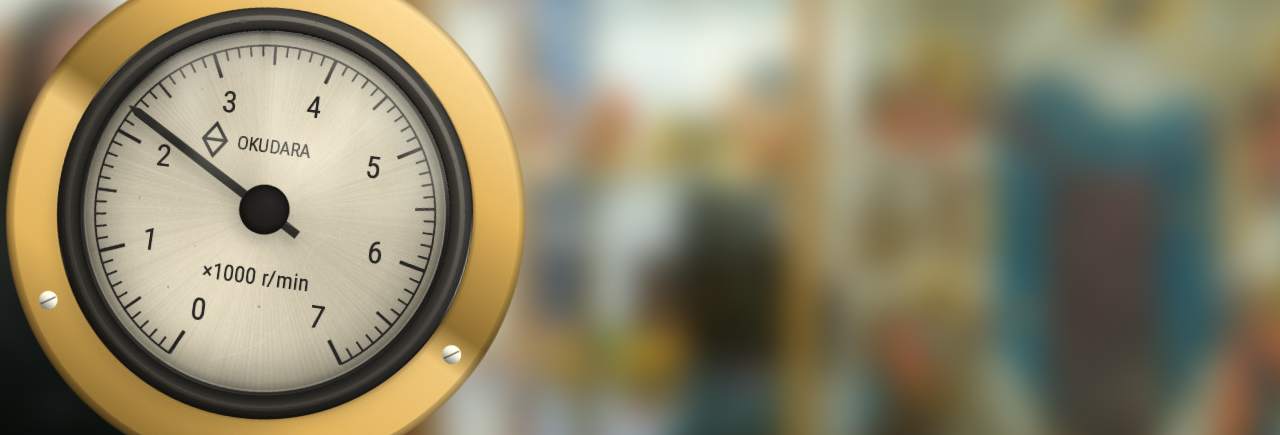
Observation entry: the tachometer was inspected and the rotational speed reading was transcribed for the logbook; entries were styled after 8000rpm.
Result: 2200rpm
